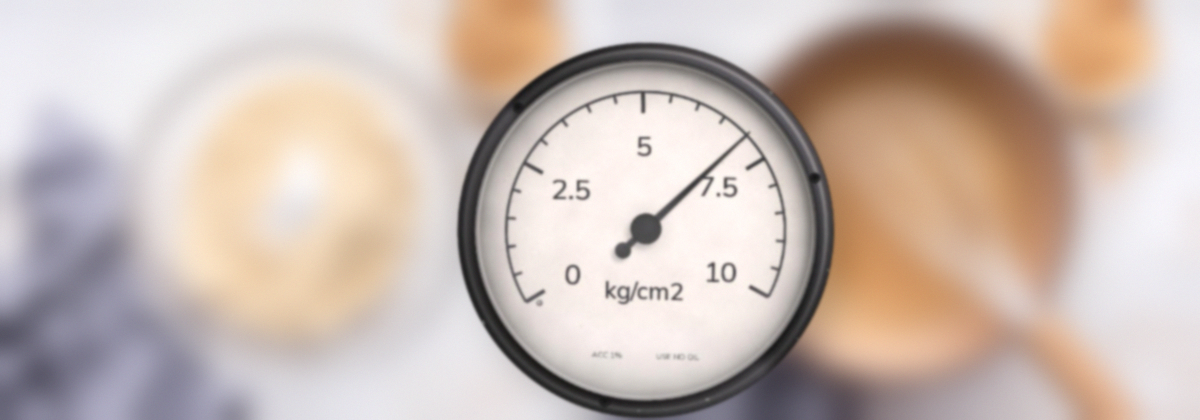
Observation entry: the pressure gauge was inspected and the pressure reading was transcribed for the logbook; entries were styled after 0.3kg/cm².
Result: 7kg/cm²
